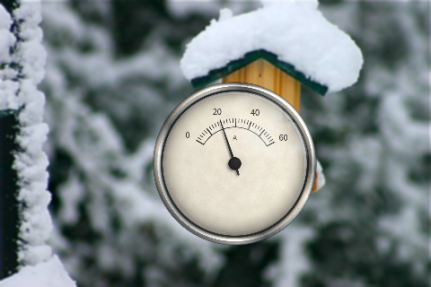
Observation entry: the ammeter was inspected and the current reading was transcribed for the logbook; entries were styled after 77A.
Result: 20A
